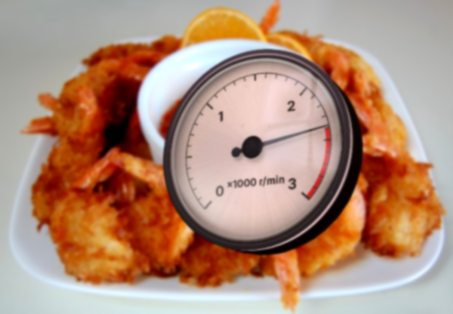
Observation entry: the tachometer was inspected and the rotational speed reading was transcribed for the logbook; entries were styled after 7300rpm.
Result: 2400rpm
